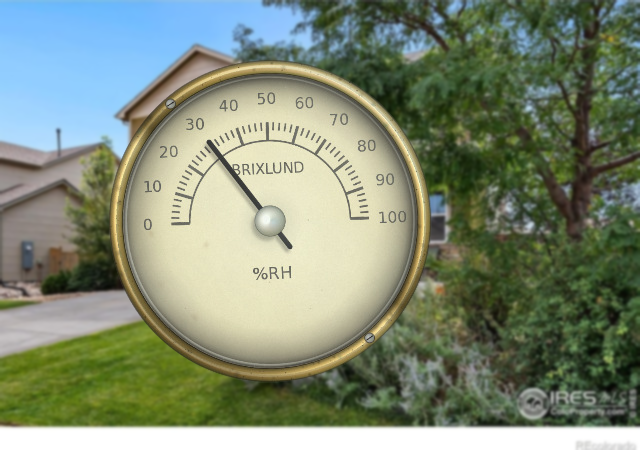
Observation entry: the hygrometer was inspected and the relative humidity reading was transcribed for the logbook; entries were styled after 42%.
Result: 30%
